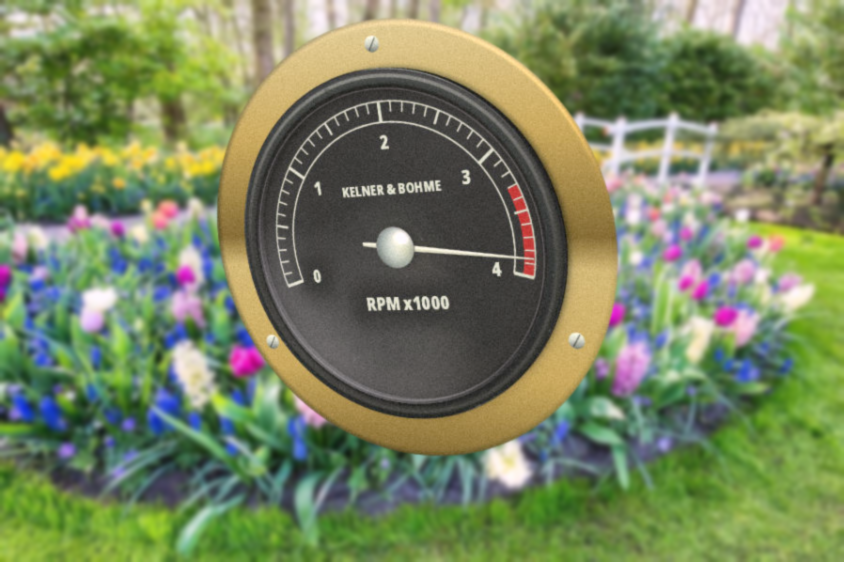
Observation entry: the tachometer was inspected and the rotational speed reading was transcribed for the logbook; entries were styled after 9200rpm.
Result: 3850rpm
